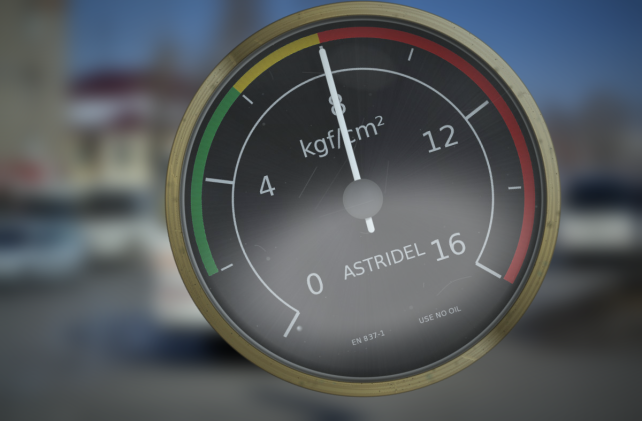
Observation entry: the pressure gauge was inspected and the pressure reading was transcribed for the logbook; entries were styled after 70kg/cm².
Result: 8kg/cm²
